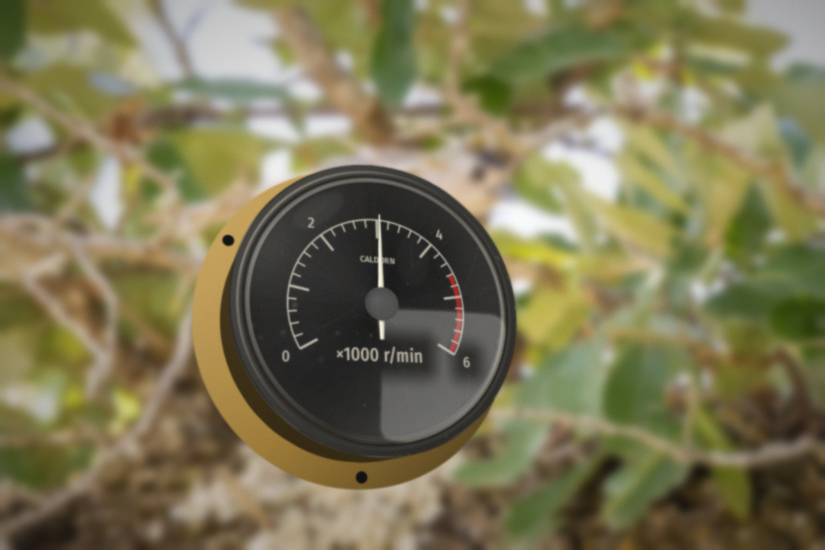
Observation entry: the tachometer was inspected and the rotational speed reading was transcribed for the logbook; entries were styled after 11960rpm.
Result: 3000rpm
